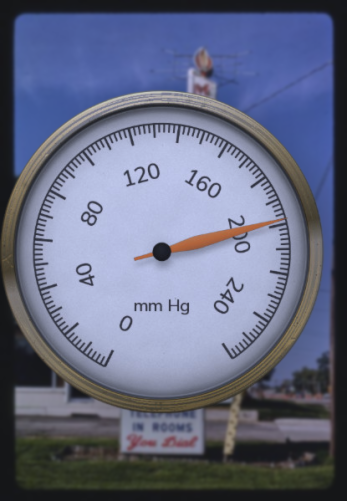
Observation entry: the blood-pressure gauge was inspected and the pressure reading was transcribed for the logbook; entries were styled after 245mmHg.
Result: 198mmHg
